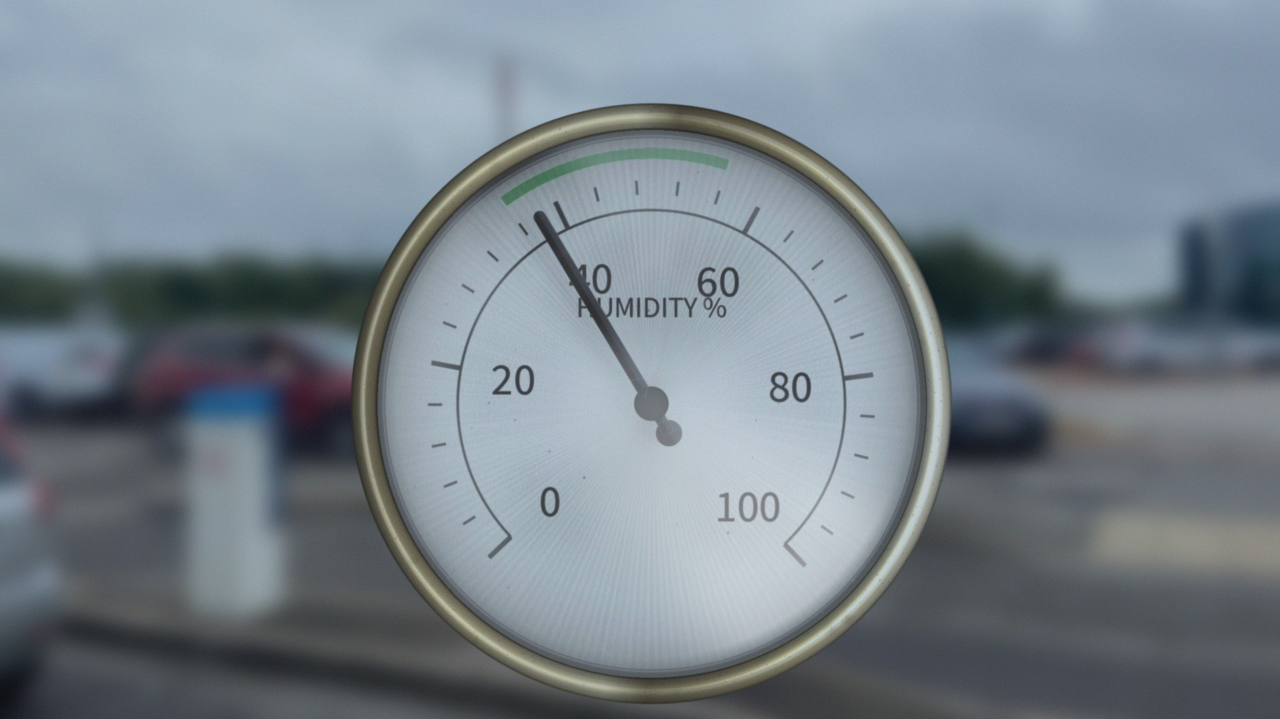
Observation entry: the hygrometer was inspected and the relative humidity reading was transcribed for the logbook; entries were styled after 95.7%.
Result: 38%
